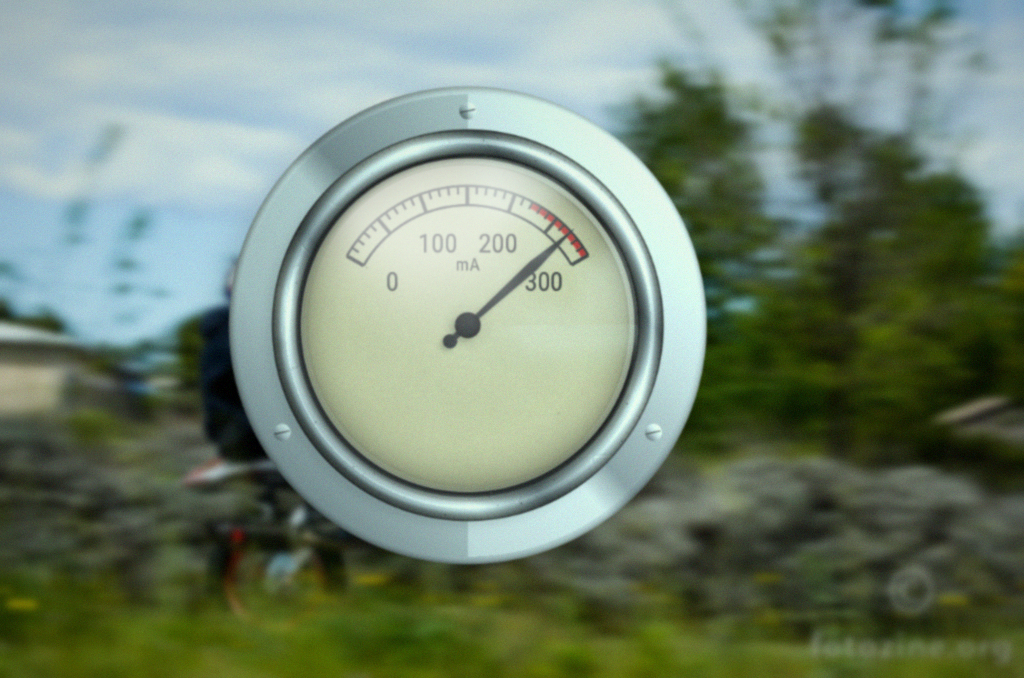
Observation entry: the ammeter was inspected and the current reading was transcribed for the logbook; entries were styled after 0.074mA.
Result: 270mA
